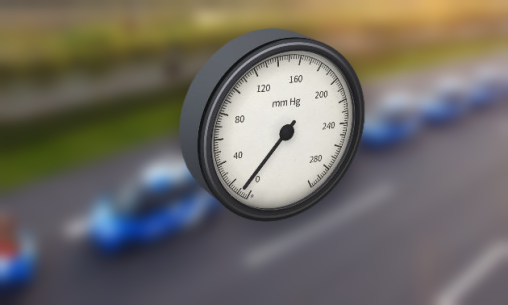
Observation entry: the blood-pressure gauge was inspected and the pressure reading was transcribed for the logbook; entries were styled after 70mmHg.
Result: 10mmHg
